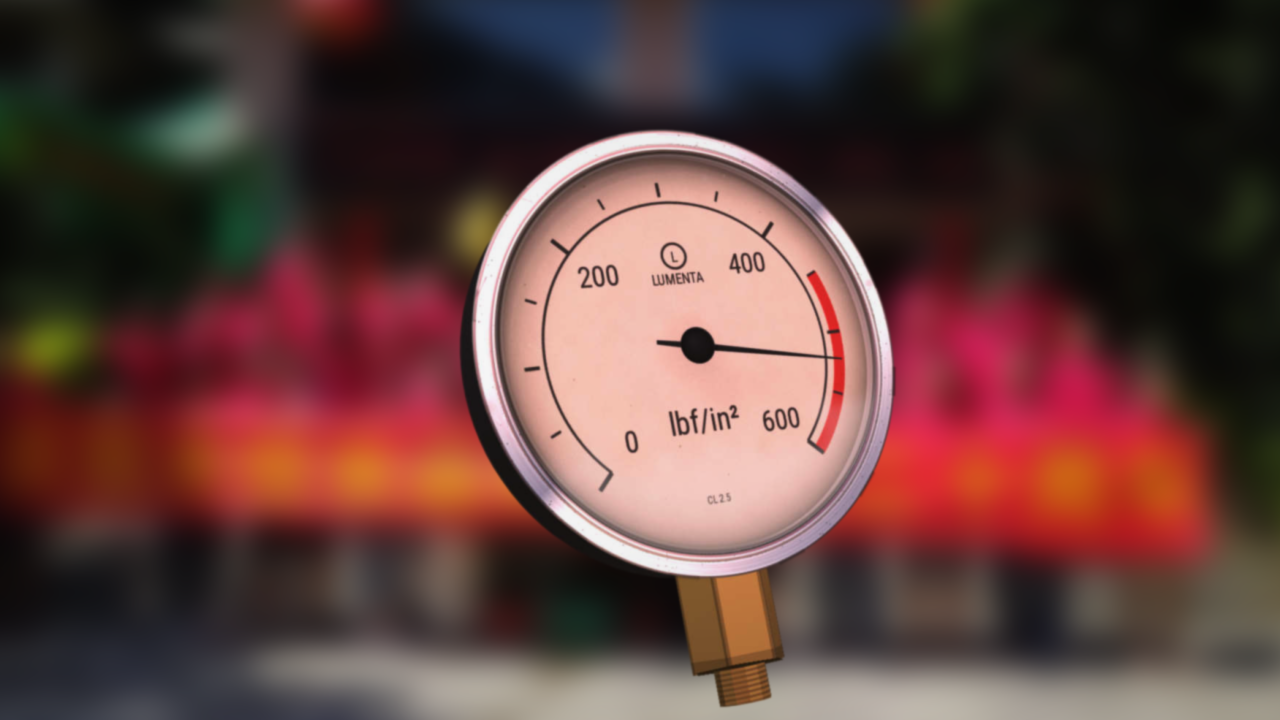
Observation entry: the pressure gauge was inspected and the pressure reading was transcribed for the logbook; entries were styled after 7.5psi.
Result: 525psi
